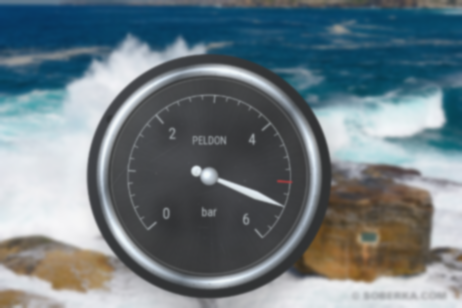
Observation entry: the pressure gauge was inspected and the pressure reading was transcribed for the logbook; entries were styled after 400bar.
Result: 5.4bar
